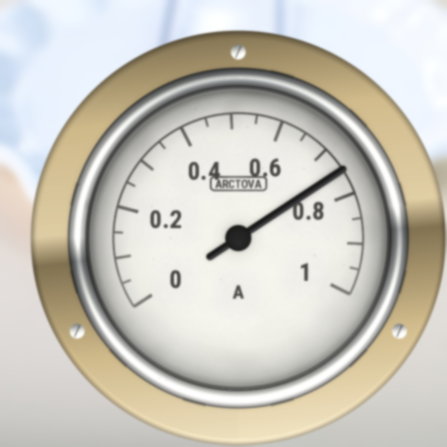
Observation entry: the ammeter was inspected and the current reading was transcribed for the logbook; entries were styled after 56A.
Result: 0.75A
